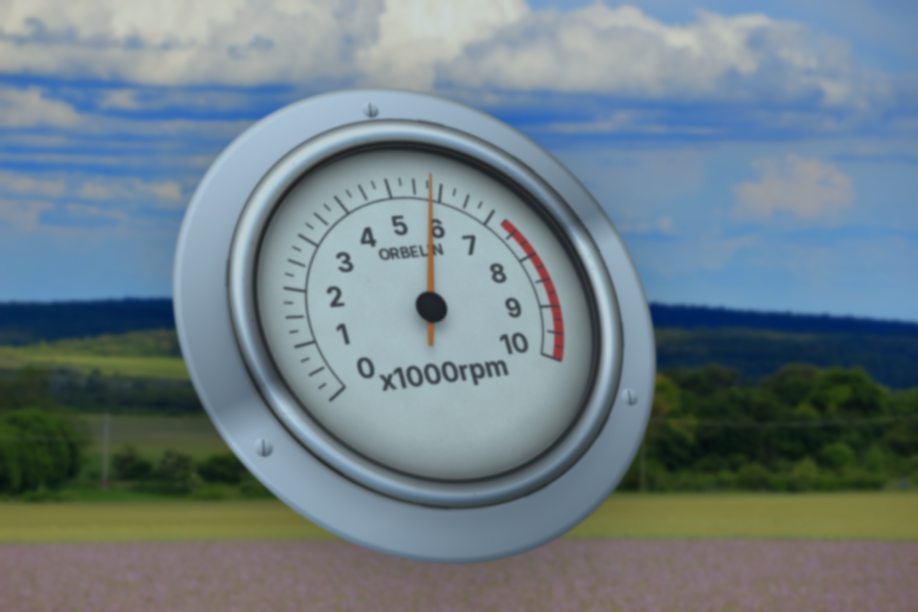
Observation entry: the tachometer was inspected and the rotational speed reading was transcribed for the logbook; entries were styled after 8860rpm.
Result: 5750rpm
